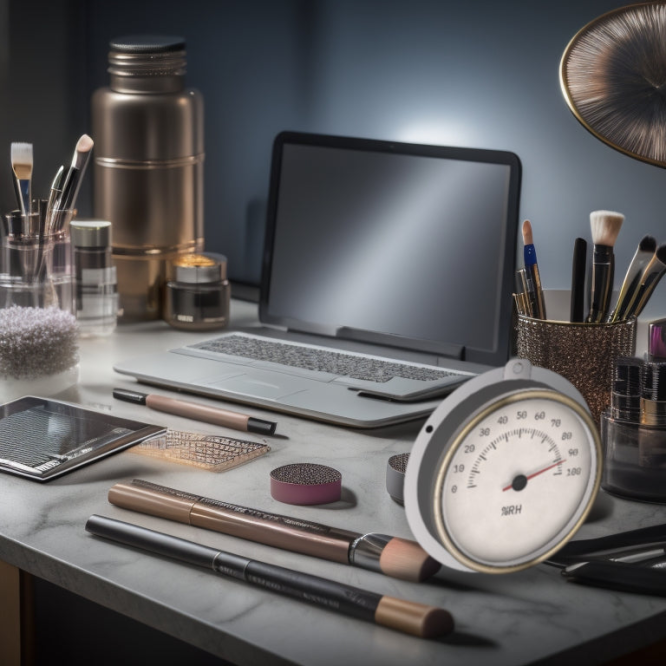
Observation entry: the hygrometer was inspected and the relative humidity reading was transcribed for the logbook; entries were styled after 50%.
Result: 90%
